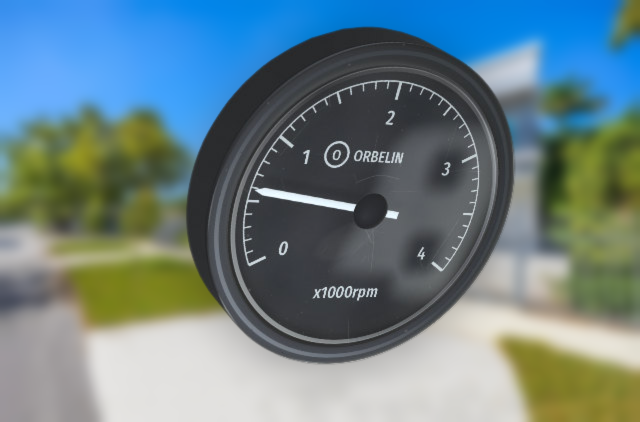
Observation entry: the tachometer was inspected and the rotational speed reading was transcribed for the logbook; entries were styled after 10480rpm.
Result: 600rpm
